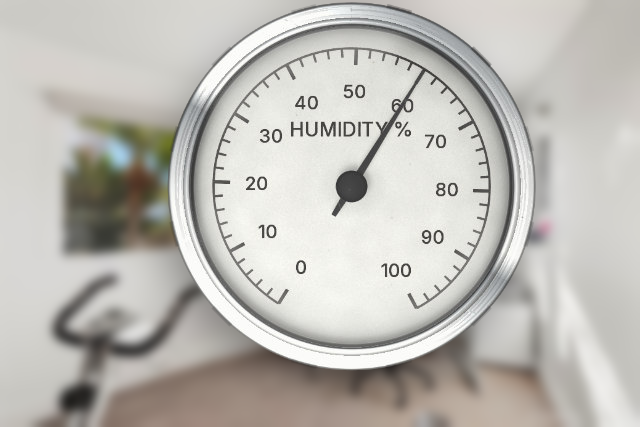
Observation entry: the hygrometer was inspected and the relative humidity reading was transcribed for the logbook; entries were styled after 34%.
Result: 60%
